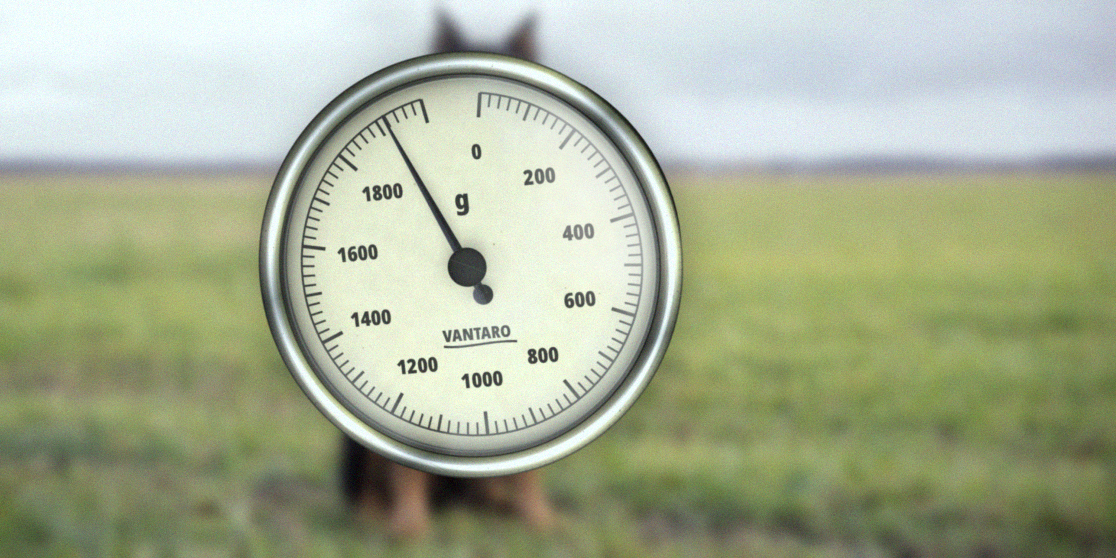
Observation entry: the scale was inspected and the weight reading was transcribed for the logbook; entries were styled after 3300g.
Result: 1920g
